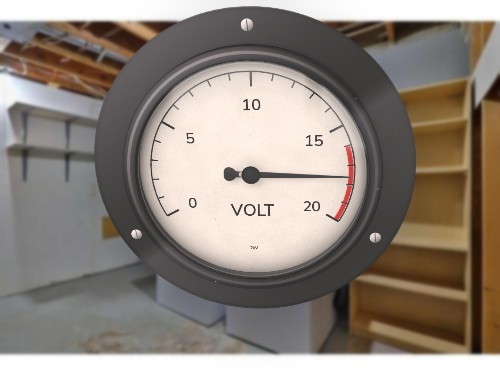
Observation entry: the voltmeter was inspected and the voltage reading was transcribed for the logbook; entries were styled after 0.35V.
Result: 17.5V
